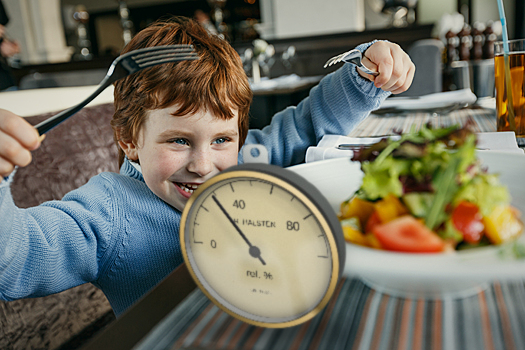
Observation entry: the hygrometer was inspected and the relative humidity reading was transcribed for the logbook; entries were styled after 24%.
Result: 30%
